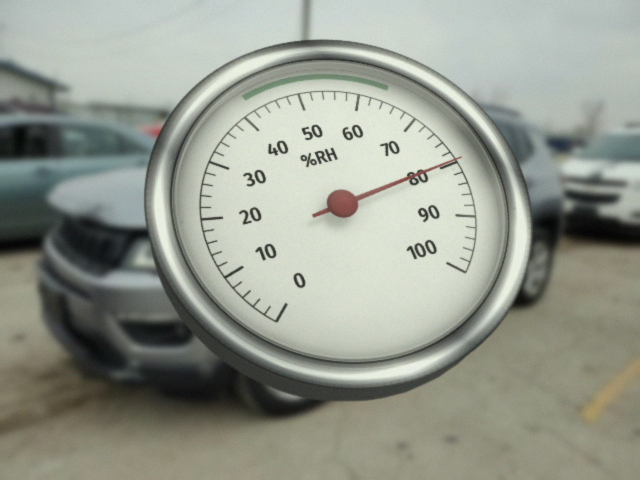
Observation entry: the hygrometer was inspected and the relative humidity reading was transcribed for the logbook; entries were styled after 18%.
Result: 80%
